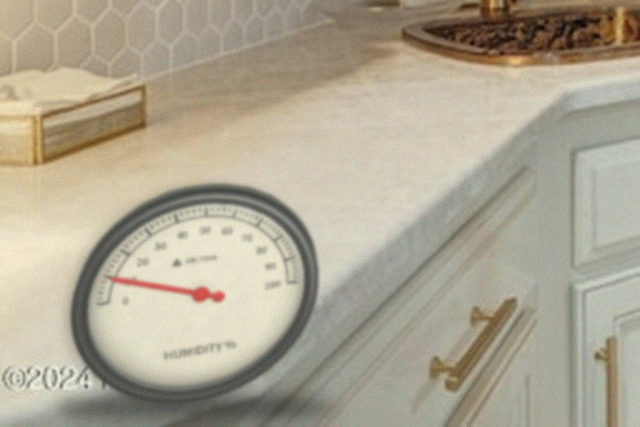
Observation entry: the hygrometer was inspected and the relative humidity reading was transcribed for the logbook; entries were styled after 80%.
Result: 10%
